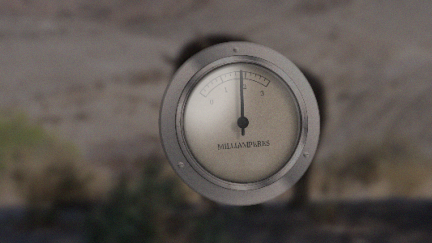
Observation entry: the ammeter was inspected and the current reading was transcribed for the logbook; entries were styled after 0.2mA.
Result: 1.8mA
